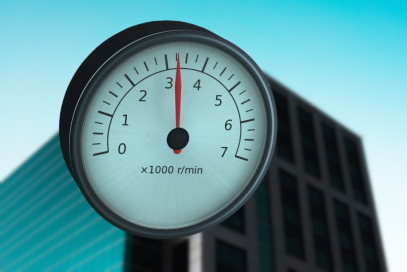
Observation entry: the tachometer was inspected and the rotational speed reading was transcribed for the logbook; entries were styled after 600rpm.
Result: 3250rpm
